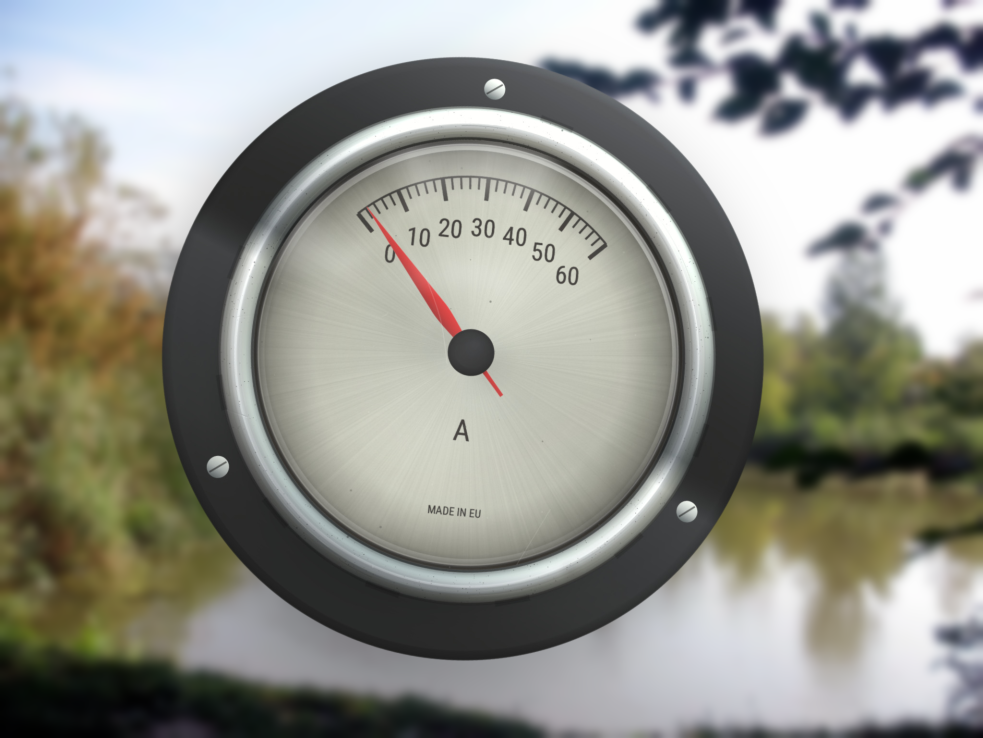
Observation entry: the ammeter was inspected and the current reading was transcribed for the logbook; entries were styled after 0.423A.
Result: 2A
